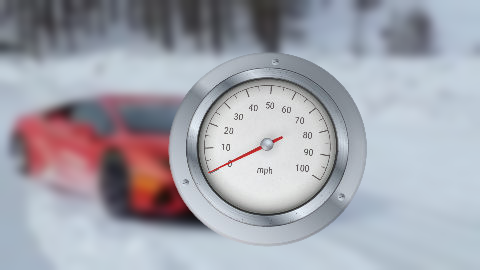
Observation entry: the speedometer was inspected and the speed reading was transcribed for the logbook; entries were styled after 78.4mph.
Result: 0mph
